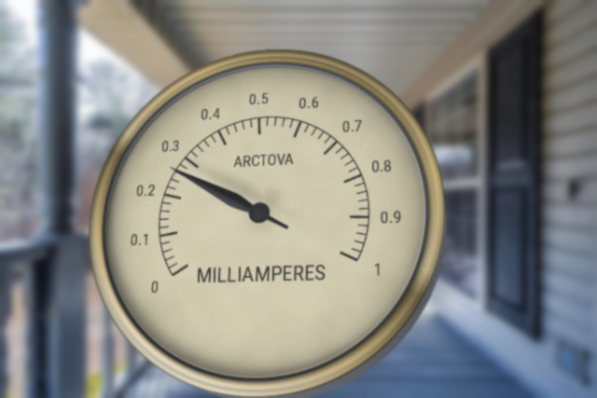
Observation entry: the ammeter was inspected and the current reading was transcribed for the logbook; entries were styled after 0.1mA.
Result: 0.26mA
